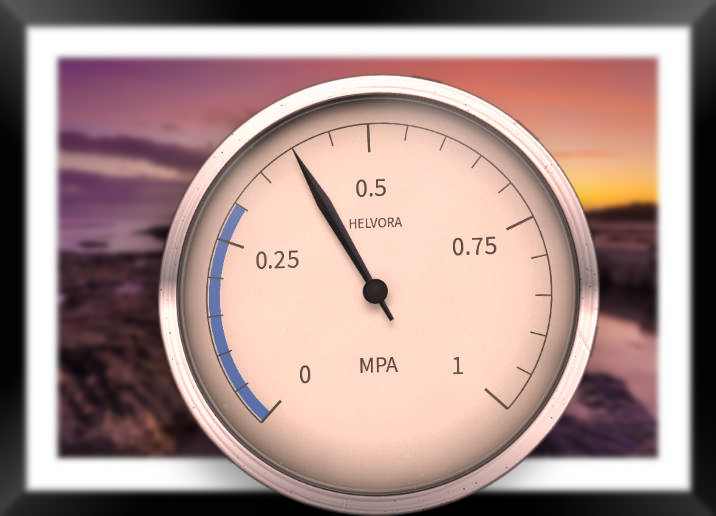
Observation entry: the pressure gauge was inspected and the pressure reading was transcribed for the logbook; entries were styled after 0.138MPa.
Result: 0.4MPa
